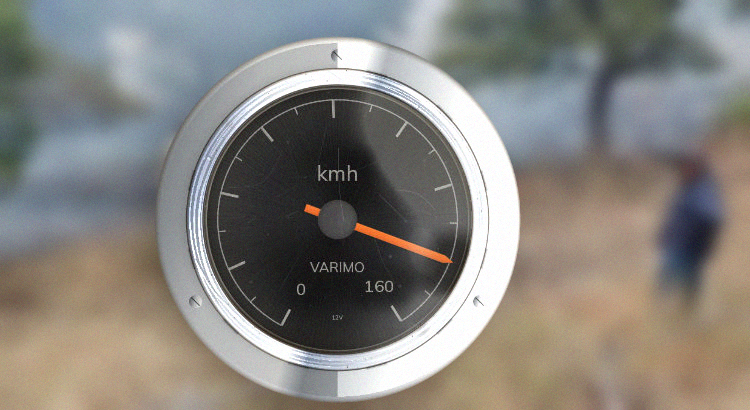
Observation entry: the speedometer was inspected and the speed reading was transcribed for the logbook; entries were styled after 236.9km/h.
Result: 140km/h
